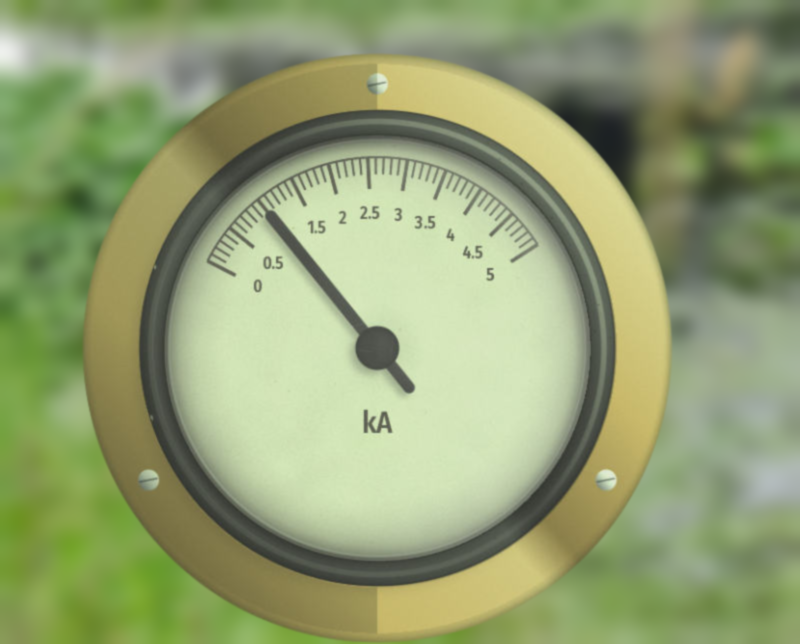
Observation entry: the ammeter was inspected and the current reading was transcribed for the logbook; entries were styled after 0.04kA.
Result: 1kA
